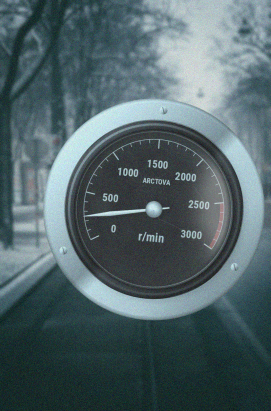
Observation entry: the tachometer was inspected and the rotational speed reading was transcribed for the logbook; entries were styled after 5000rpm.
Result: 250rpm
